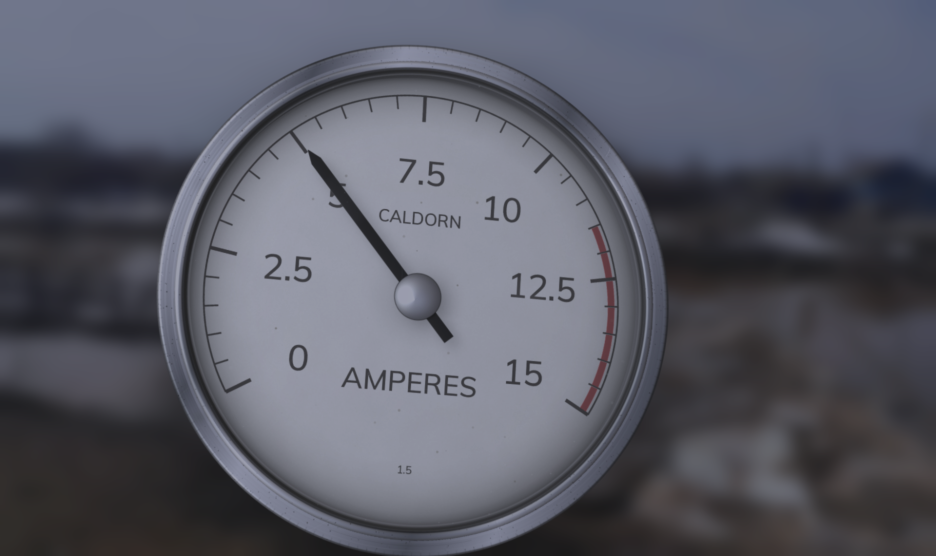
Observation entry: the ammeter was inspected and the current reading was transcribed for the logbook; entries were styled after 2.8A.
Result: 5A
